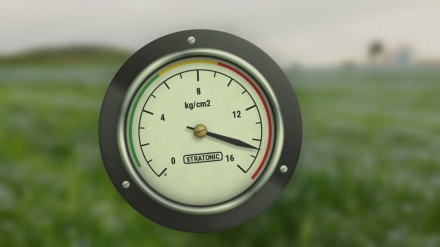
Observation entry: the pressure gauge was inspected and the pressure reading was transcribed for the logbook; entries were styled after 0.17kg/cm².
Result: 14.5kg/cm²
